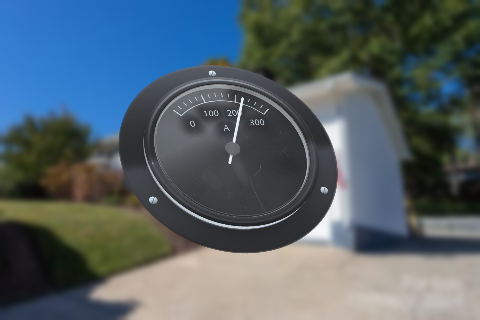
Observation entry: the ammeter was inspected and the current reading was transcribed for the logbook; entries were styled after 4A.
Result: 220A
